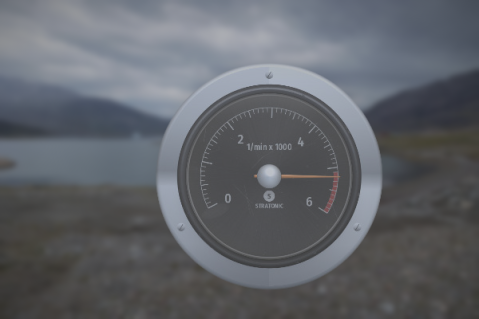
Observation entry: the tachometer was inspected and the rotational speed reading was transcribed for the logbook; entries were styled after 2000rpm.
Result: 5200rpm
